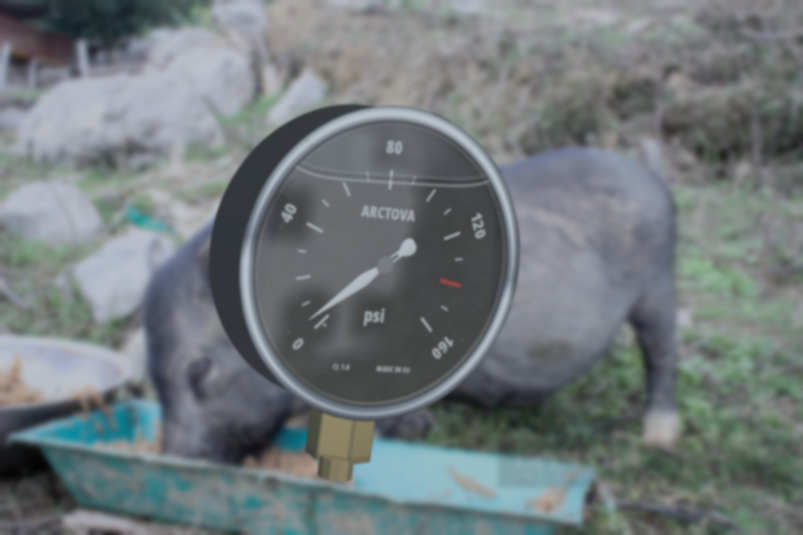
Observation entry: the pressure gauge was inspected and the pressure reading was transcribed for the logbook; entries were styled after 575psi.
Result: 5psi
